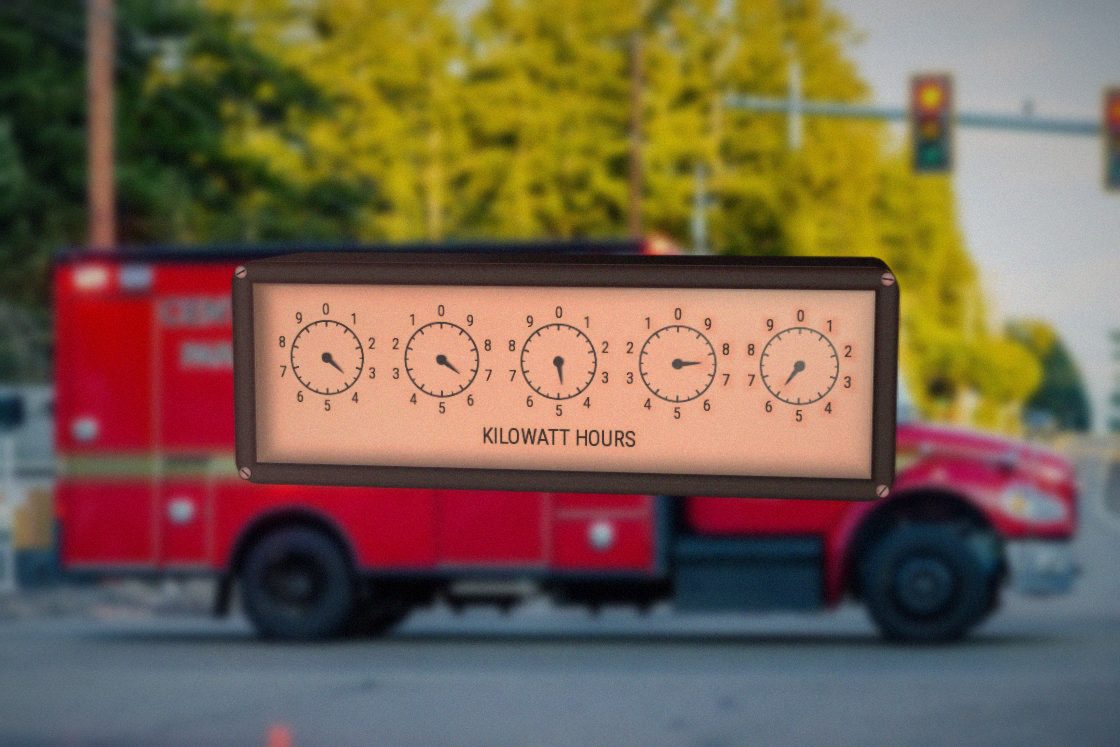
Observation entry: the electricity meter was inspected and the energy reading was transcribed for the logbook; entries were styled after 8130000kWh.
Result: 36476kWh
